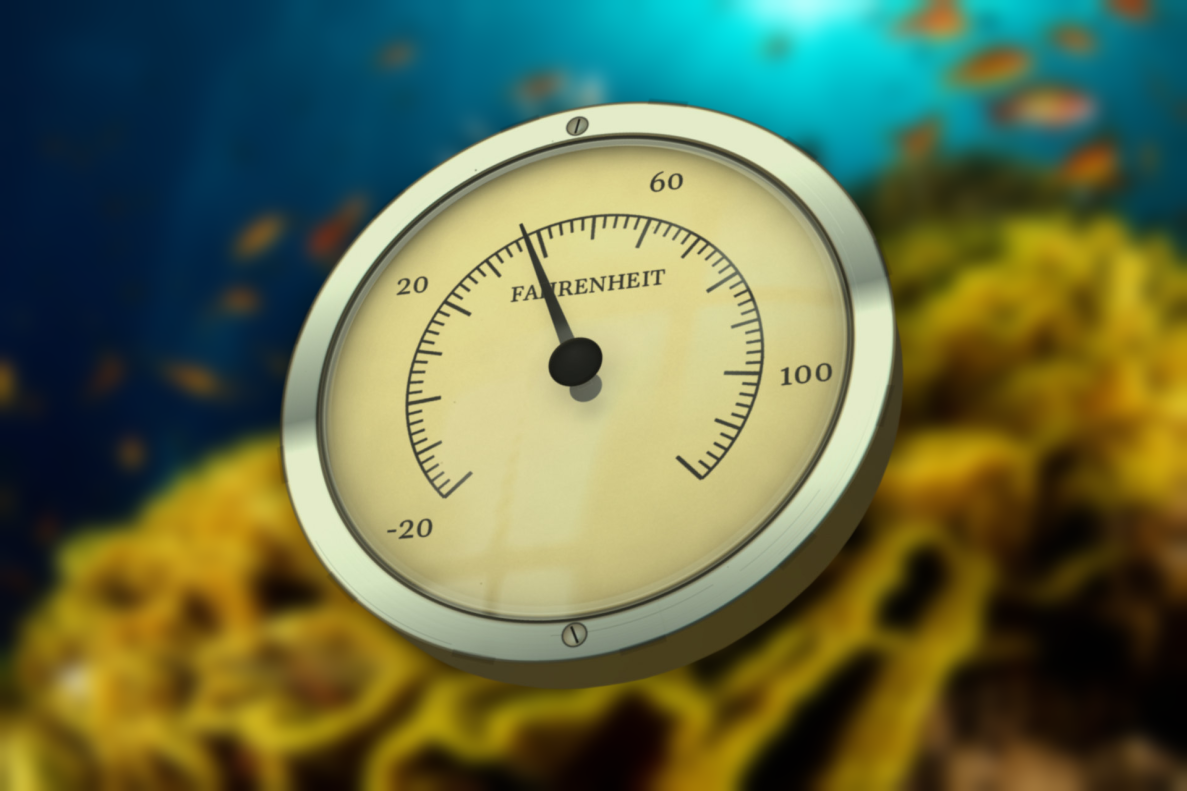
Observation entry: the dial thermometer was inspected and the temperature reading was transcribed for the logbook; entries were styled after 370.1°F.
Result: 38°F
